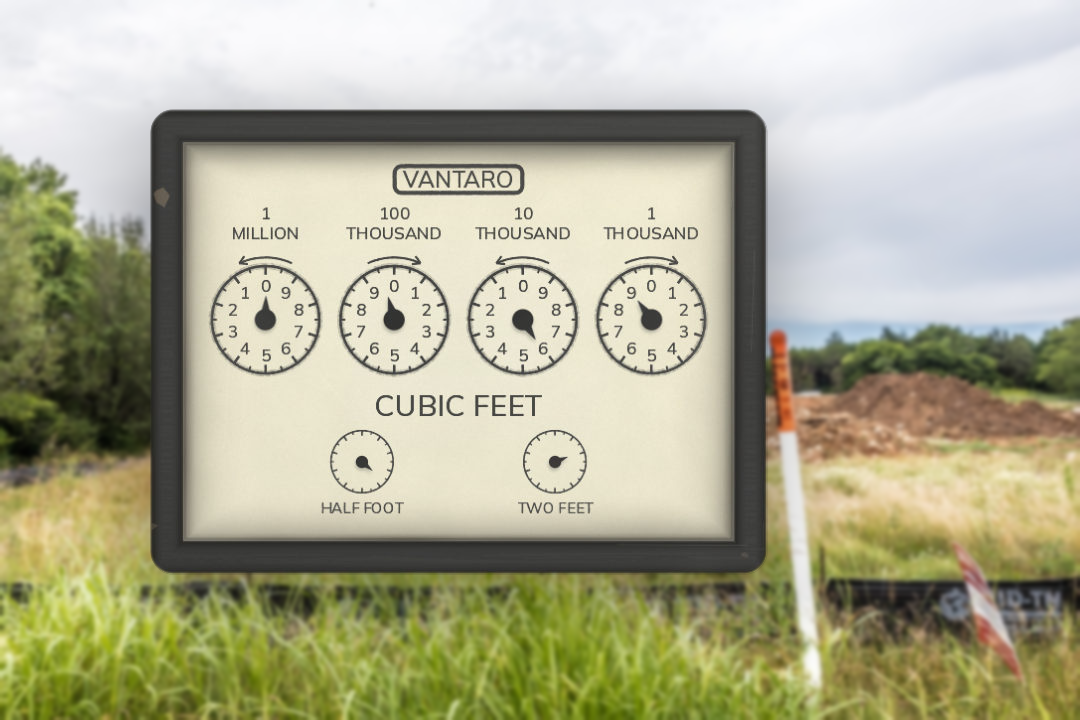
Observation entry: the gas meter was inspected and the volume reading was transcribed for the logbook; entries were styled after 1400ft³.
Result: 995900ft³
